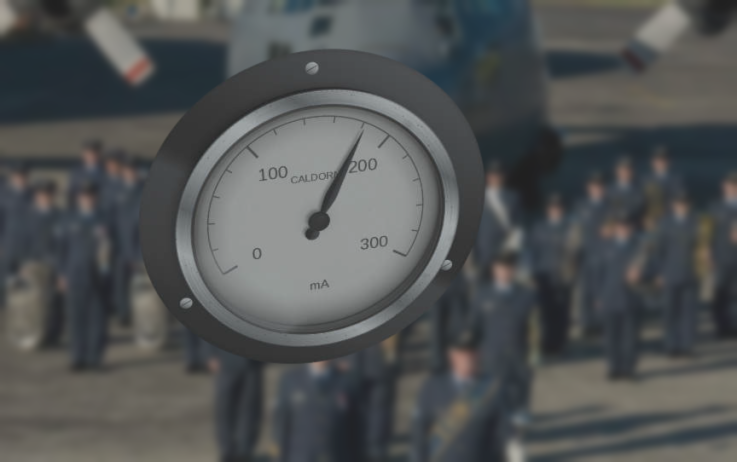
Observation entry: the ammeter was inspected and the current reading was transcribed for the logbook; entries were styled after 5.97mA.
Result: 180mA
